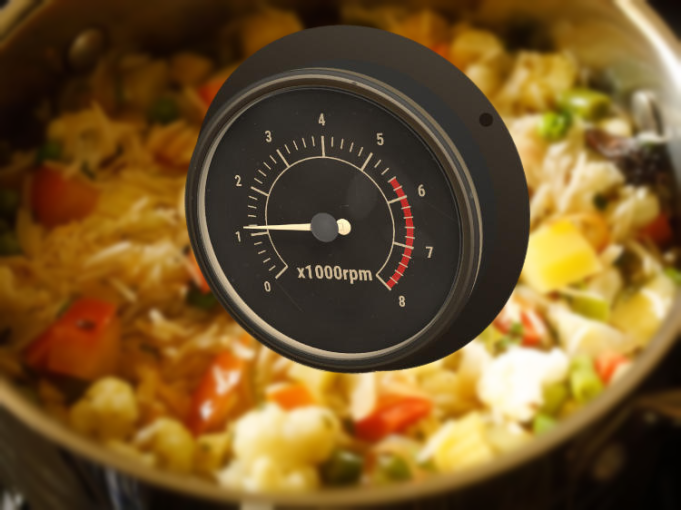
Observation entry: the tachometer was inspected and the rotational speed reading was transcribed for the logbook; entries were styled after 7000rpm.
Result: 1200rpm
